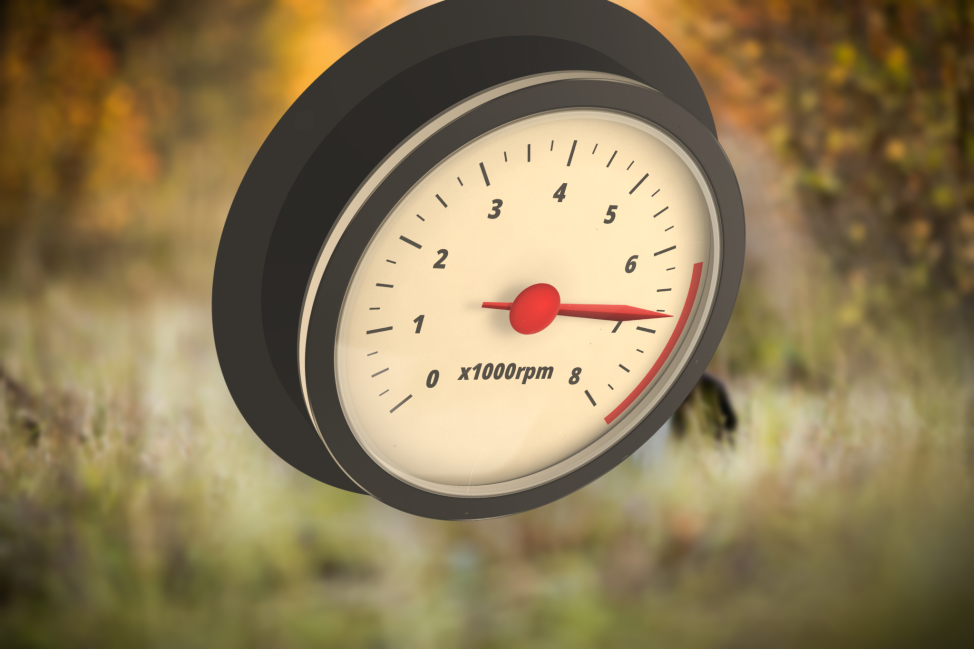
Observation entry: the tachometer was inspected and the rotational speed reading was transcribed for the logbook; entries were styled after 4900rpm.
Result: 6750rpm
